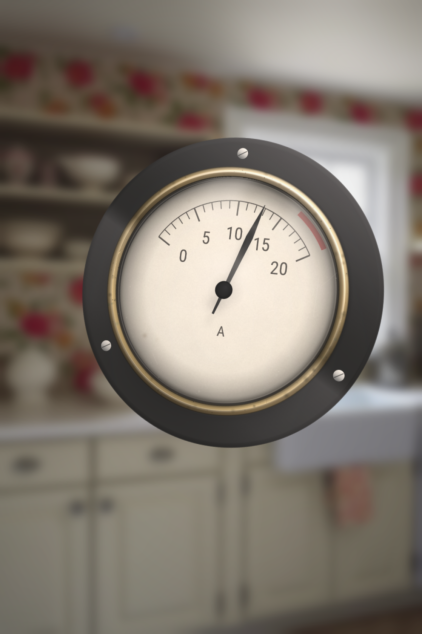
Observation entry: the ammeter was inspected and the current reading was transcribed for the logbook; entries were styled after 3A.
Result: 13A
